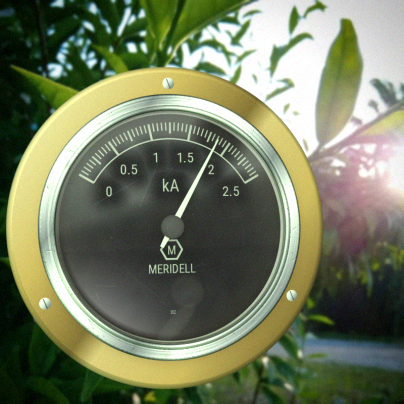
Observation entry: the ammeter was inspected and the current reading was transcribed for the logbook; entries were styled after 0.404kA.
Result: 1.85kA
